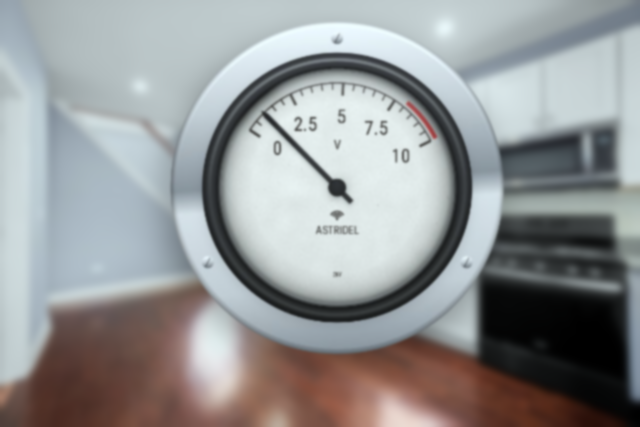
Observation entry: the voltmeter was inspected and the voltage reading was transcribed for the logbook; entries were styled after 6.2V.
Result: 1V
